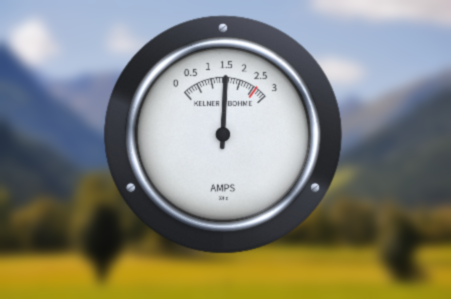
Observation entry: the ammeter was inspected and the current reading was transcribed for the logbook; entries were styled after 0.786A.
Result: 1.5A
